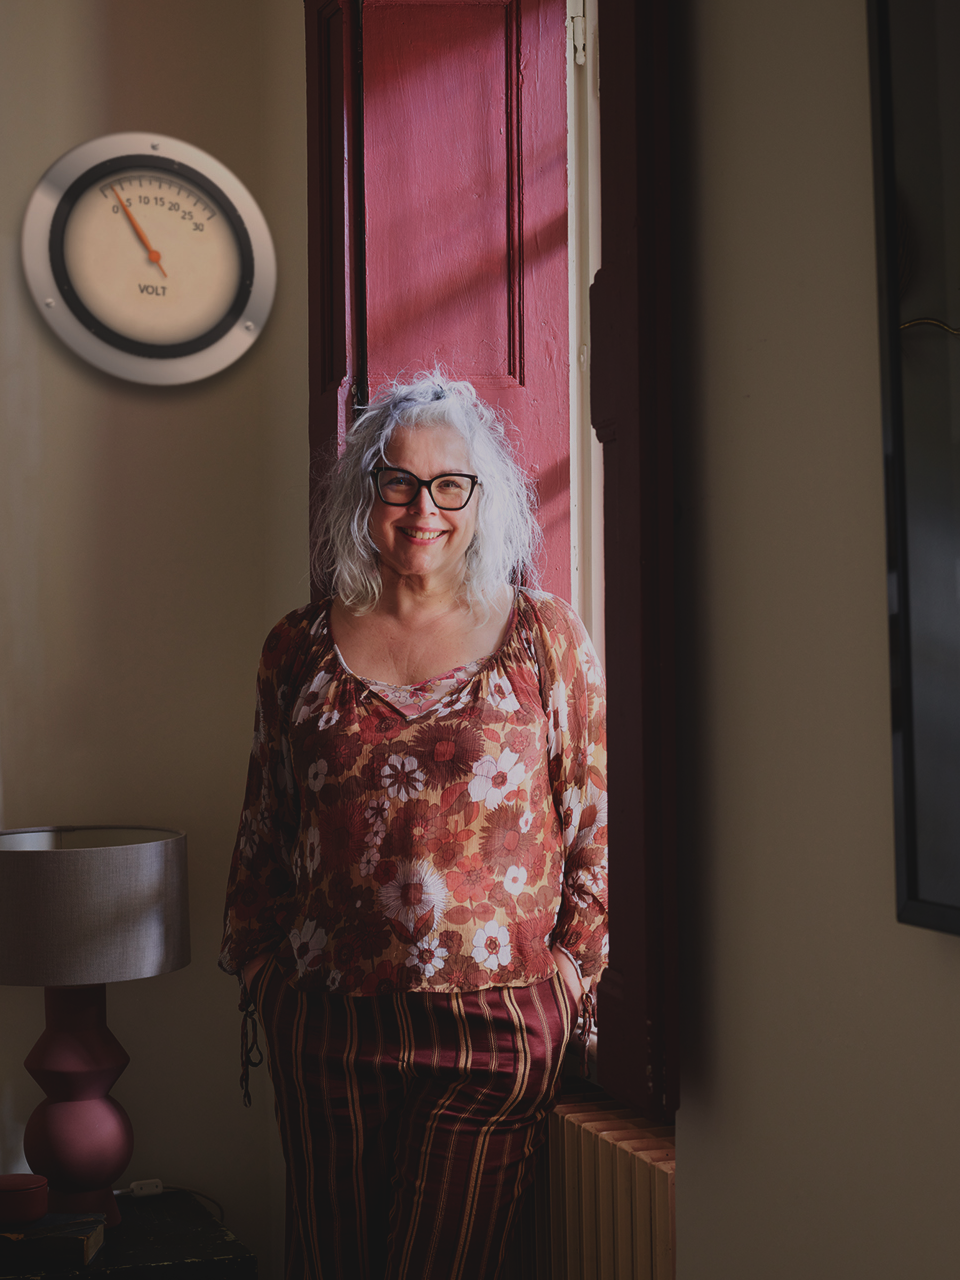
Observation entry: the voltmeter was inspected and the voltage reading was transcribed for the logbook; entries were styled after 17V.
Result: 2.5V
